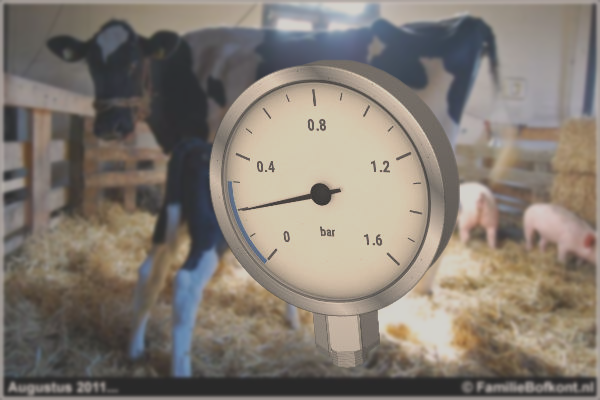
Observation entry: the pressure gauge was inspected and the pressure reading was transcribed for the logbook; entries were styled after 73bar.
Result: 0.2bar
